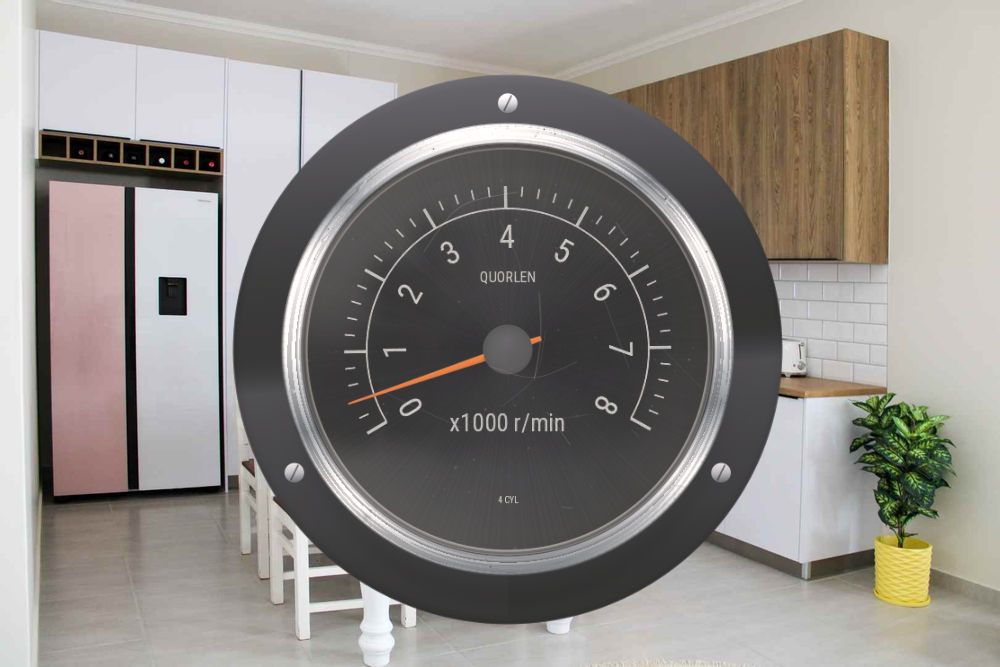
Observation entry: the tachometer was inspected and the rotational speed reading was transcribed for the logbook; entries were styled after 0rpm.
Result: 400rpm
